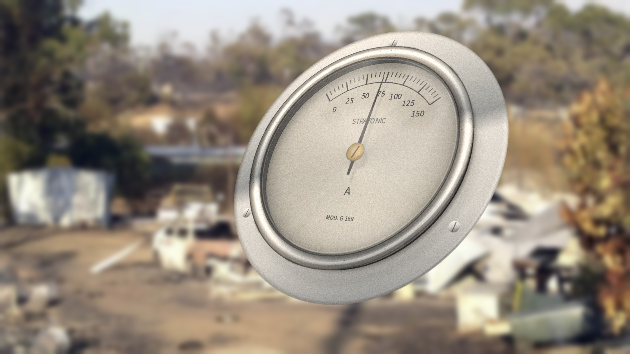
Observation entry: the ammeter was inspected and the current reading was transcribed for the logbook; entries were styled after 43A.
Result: 75A
